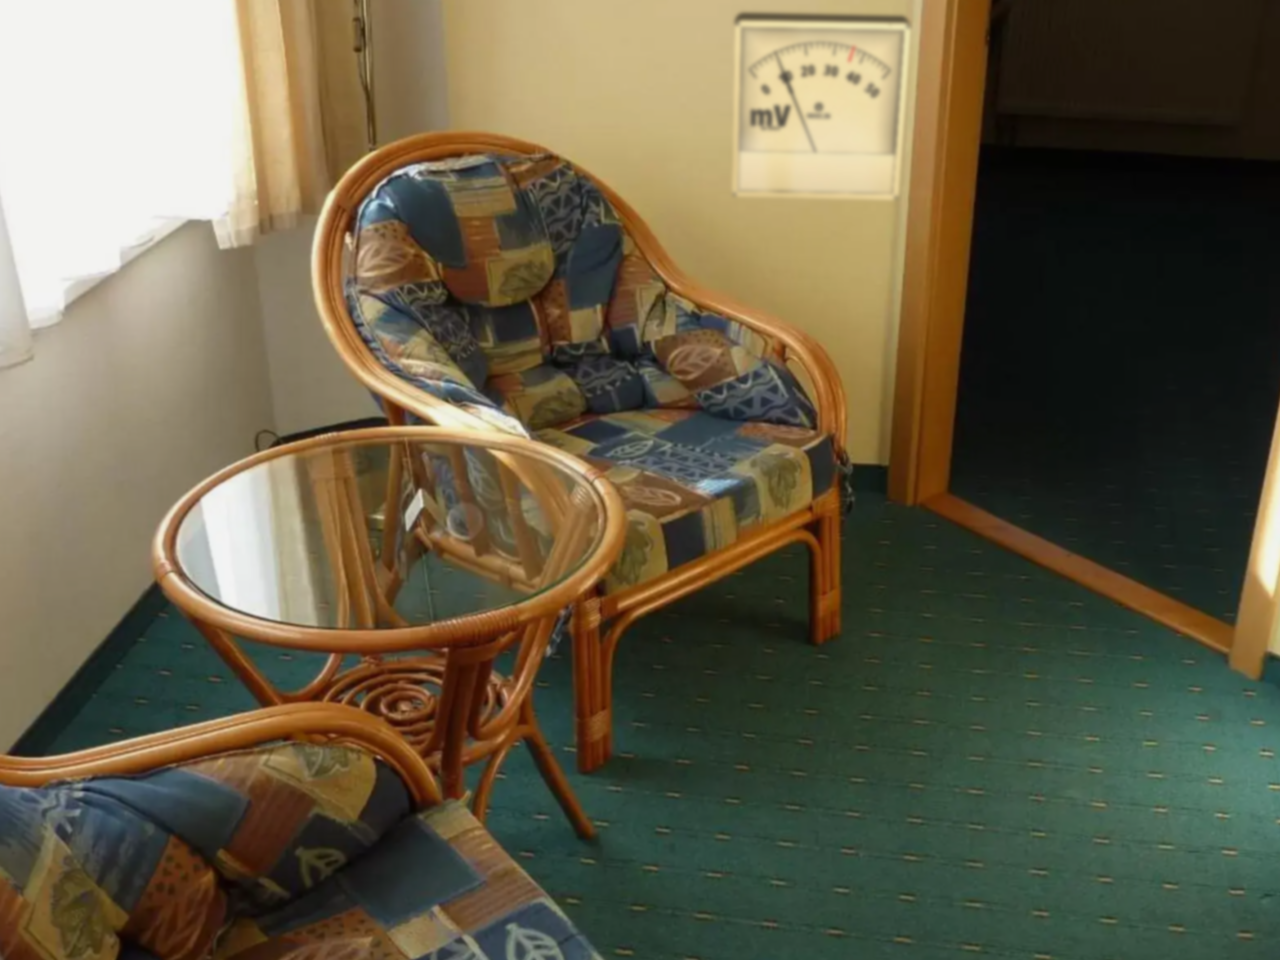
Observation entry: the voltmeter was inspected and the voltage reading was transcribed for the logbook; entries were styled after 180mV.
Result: 10mV
